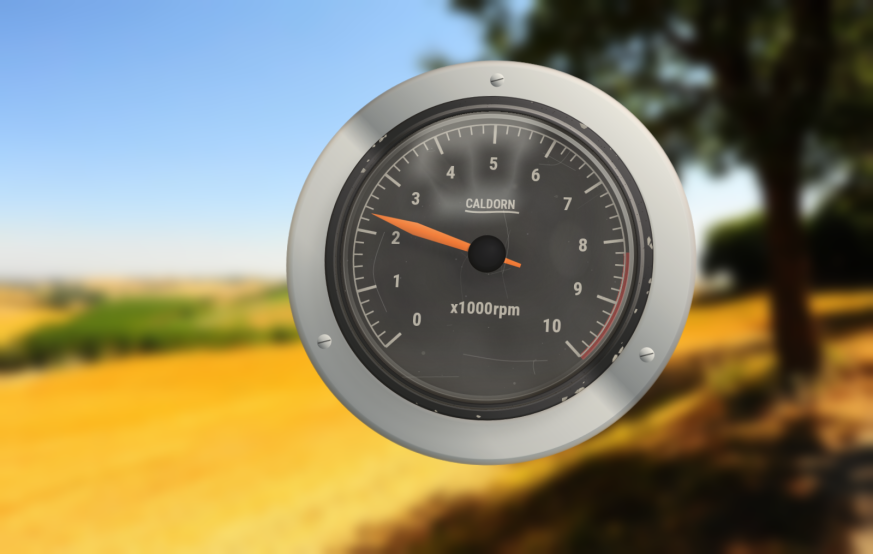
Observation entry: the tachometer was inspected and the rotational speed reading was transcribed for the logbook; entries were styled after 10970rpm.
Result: 2300rpm
